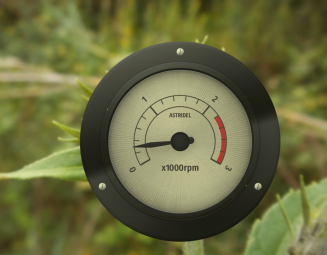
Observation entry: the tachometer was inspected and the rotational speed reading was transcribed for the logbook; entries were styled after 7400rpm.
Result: 300rpm
